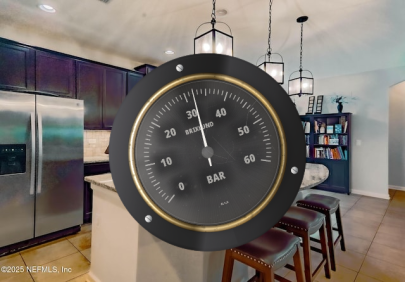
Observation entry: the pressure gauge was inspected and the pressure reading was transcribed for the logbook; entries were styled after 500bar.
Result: 32bar
